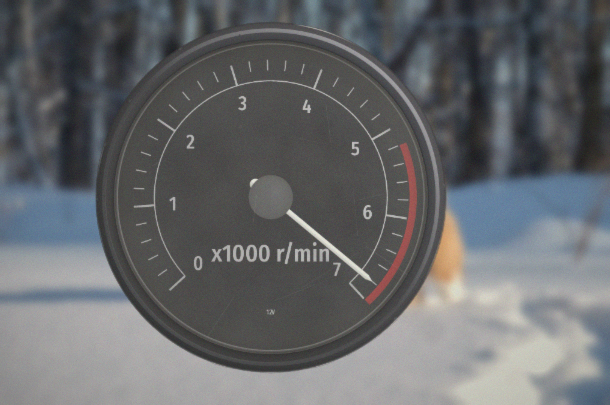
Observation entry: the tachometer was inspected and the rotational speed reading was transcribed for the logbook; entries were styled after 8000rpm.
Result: 6800rpm
